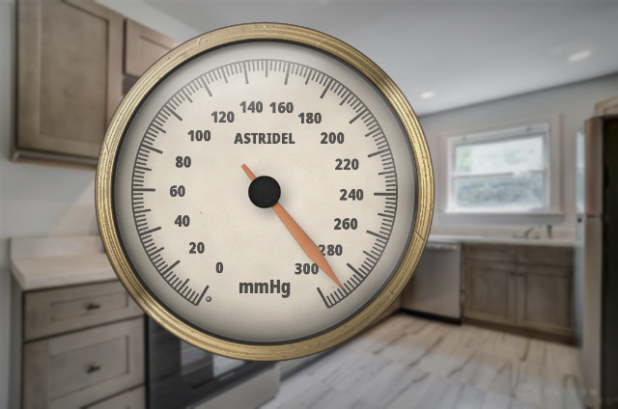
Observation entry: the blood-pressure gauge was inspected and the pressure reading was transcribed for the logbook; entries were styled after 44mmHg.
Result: 290mmHg
